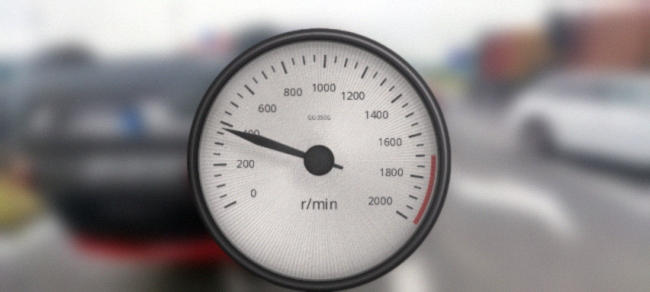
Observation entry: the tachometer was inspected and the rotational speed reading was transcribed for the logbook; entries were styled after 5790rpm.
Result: 375rpm
